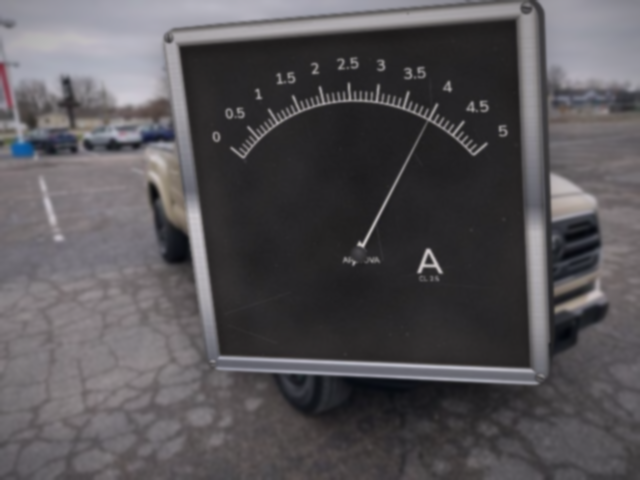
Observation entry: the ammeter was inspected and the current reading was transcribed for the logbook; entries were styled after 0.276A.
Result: 4A
